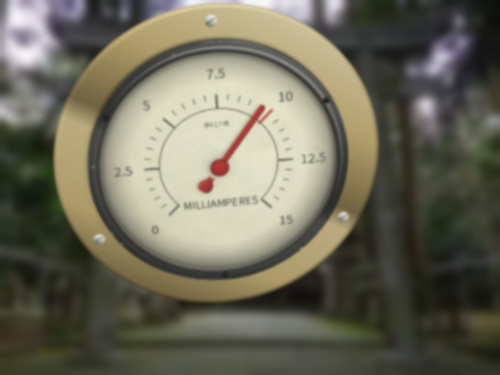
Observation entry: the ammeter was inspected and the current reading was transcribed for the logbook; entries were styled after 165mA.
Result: 9.5mA
